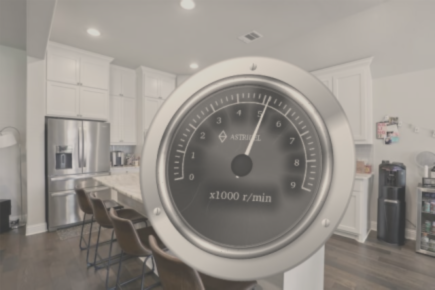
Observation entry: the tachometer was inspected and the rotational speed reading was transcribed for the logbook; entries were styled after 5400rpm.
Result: 5200rpm
